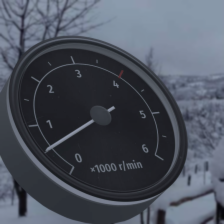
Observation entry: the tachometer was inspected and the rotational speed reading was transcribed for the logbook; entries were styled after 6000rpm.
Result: 500rpm
